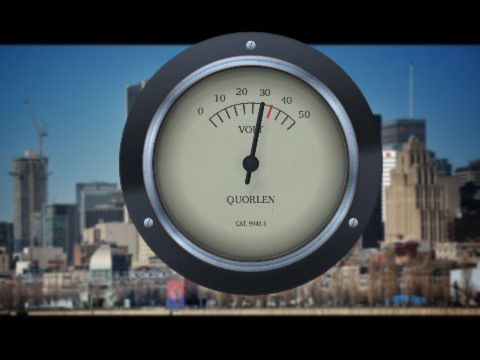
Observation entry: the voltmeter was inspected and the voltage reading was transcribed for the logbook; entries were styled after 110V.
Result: 30V
